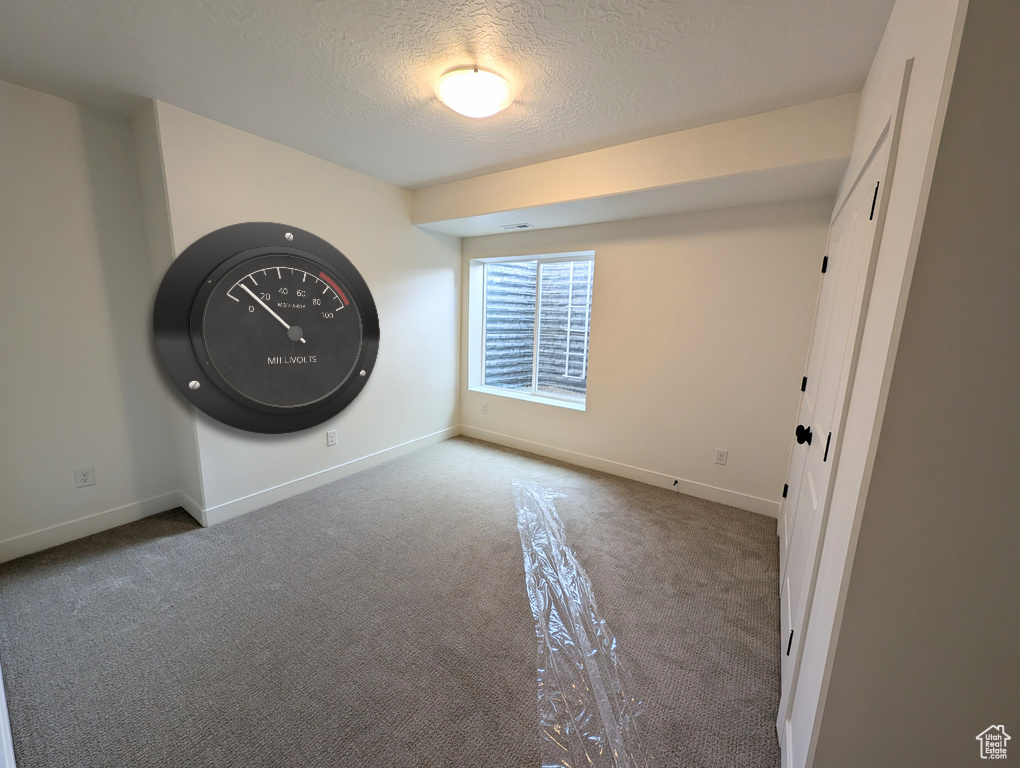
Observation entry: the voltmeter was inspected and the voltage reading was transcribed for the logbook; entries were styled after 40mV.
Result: 10mV
